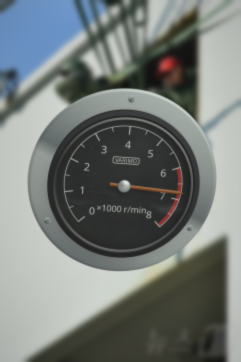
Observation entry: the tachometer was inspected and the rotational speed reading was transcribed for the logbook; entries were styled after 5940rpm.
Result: 6750rpm
